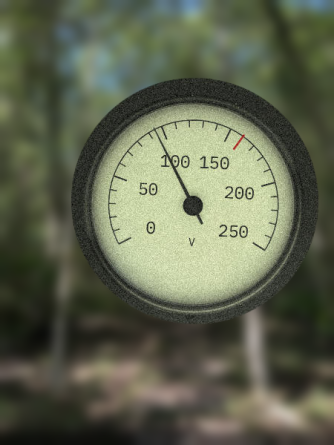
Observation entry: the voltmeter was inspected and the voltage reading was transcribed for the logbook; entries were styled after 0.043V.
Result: 95V
